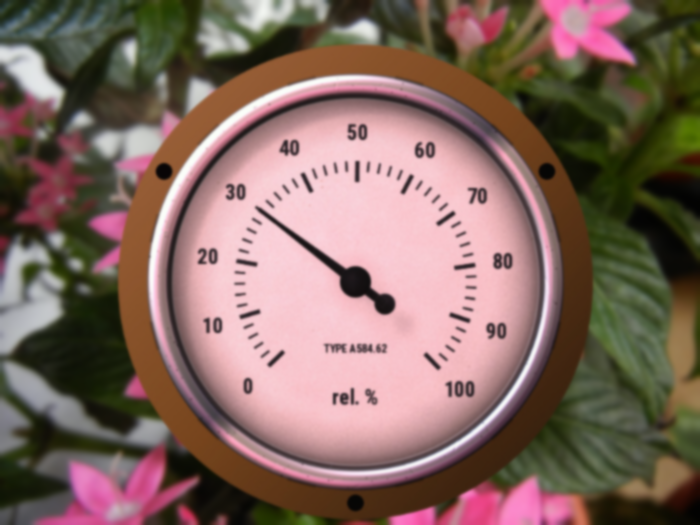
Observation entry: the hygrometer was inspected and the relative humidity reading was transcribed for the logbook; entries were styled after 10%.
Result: 30%
